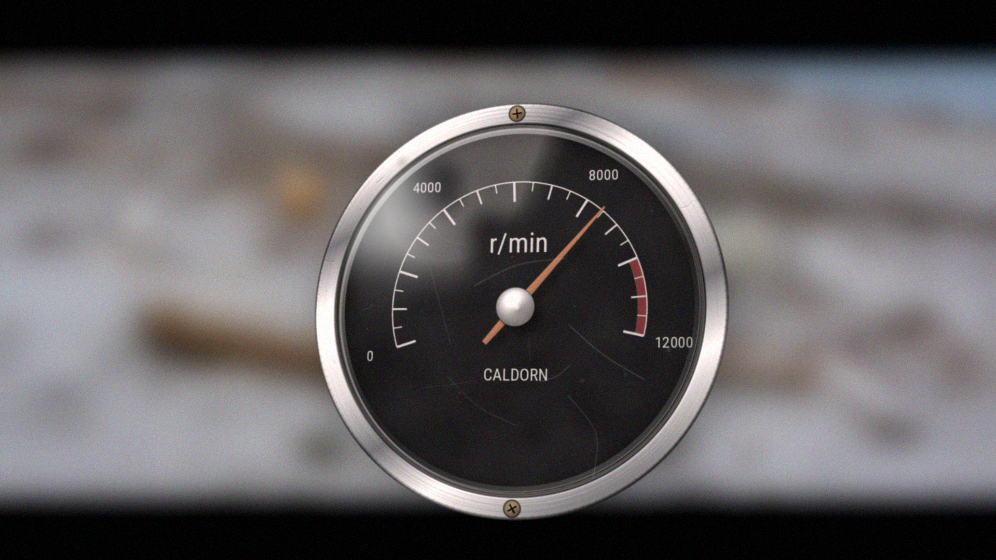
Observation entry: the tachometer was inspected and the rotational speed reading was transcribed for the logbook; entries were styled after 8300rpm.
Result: 8500rpm
